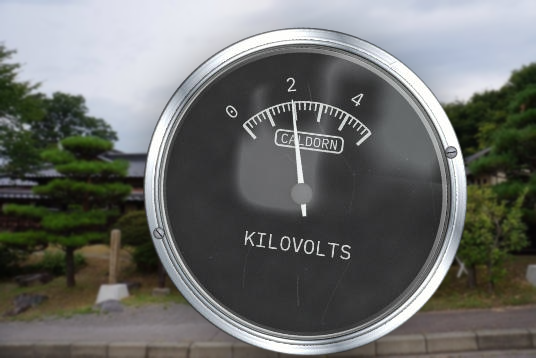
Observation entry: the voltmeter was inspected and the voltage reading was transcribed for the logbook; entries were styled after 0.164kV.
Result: 2kV
